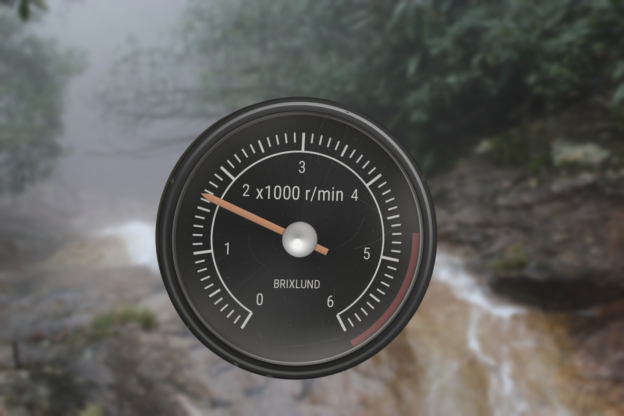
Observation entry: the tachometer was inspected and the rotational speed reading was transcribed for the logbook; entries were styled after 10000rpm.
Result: 1650rpm
